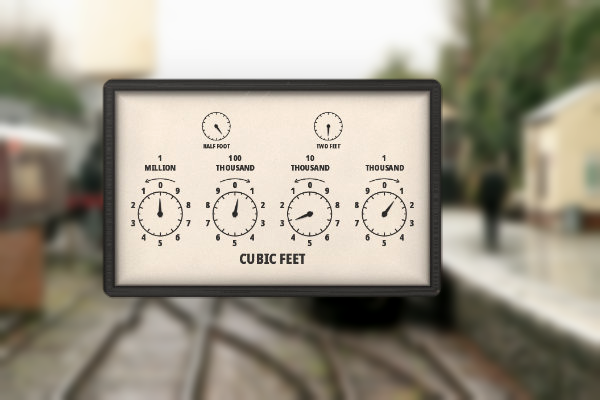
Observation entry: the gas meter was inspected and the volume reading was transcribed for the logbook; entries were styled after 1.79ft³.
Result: 3100ft³
